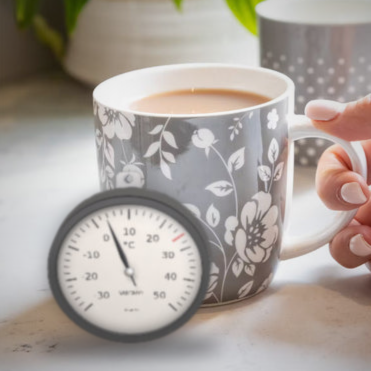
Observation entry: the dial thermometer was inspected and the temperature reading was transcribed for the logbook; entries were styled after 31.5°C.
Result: 4°C
